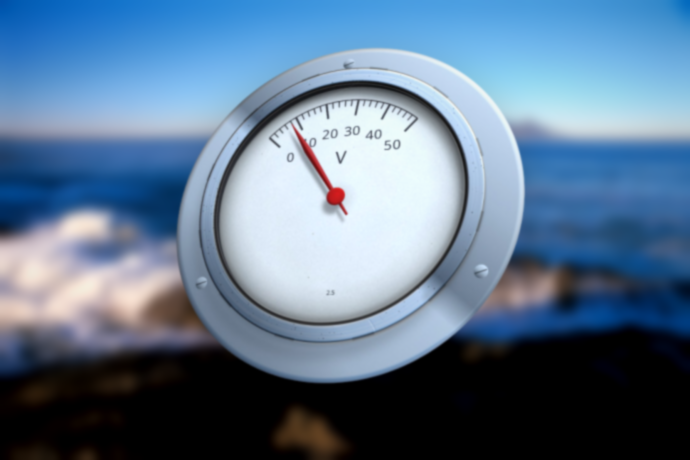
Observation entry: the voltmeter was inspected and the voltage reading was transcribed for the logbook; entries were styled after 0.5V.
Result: 8V
